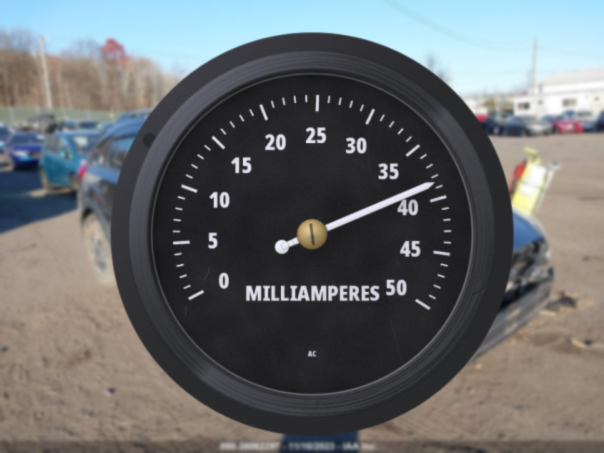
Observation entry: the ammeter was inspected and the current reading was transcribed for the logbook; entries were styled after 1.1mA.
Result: 38.5mA
